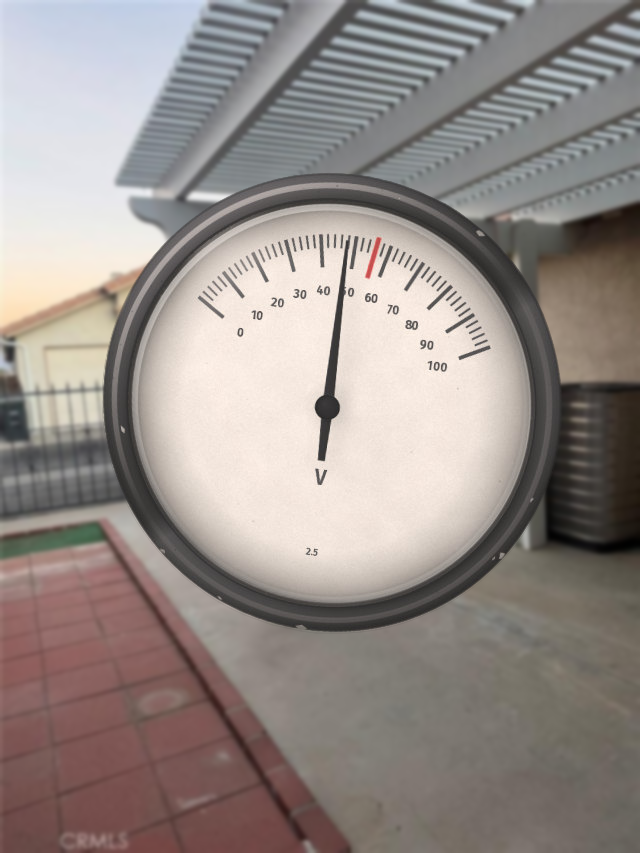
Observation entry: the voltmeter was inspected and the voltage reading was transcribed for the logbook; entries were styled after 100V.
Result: 48V
